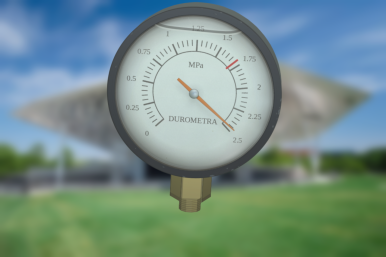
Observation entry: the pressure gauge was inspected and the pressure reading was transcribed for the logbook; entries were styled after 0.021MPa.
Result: 2.45MPa
